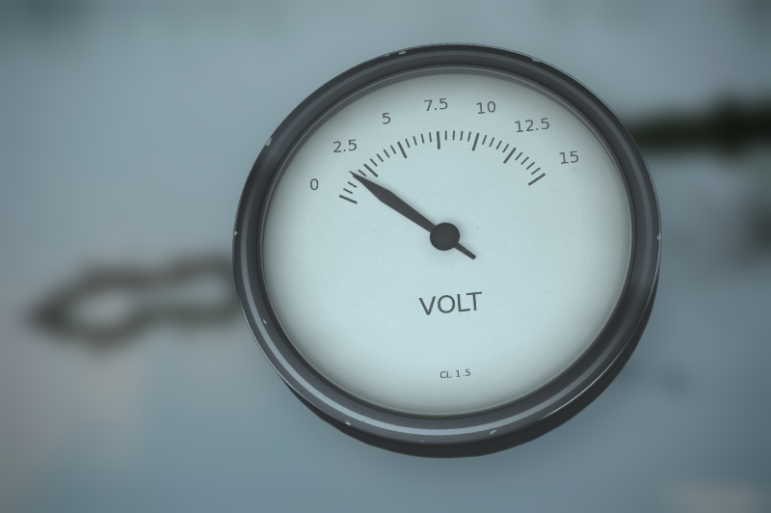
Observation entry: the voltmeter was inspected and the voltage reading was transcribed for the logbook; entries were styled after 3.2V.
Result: 1.5V
